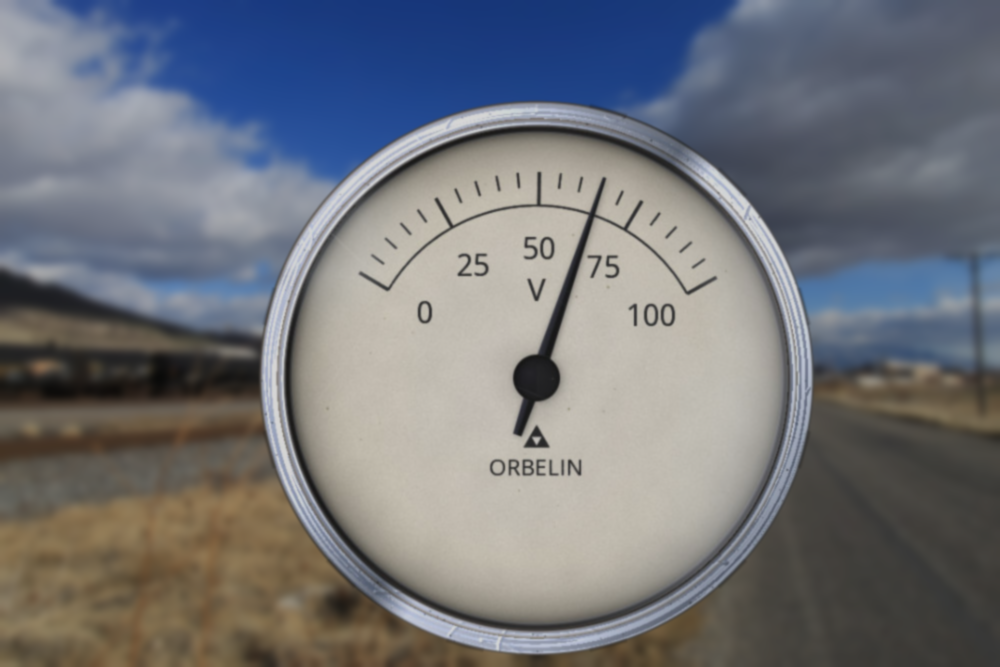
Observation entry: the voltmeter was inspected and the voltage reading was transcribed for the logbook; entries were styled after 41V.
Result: 65V
